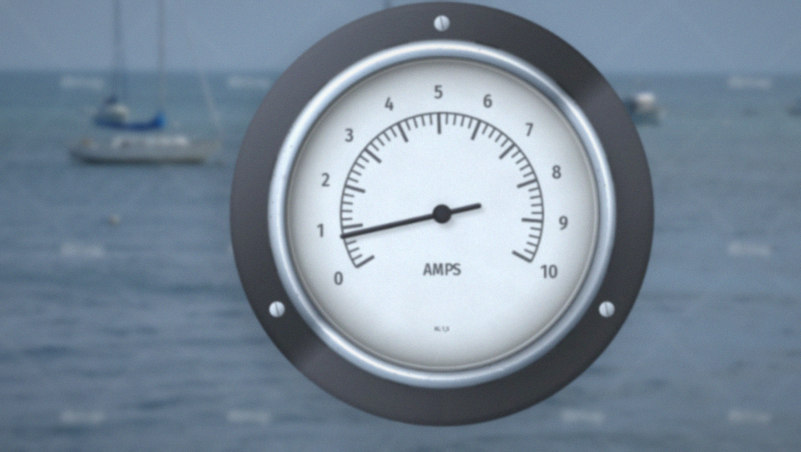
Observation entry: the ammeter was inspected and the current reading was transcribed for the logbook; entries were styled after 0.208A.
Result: 0.8A
